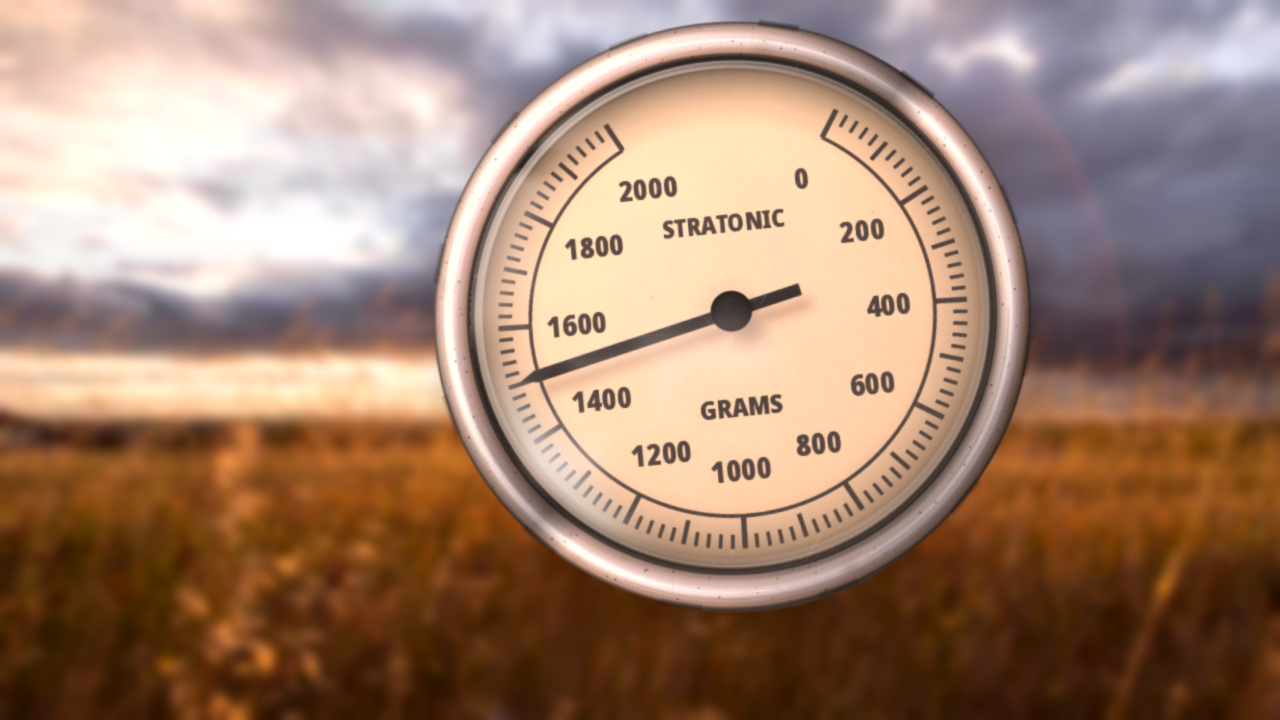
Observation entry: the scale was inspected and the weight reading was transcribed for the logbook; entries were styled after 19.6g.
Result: 1500g
